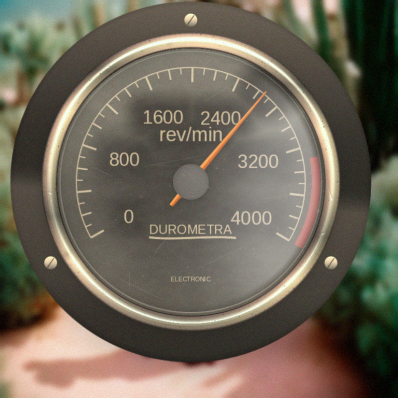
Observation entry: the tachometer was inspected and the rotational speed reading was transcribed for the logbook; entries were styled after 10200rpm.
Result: 2650rpm
